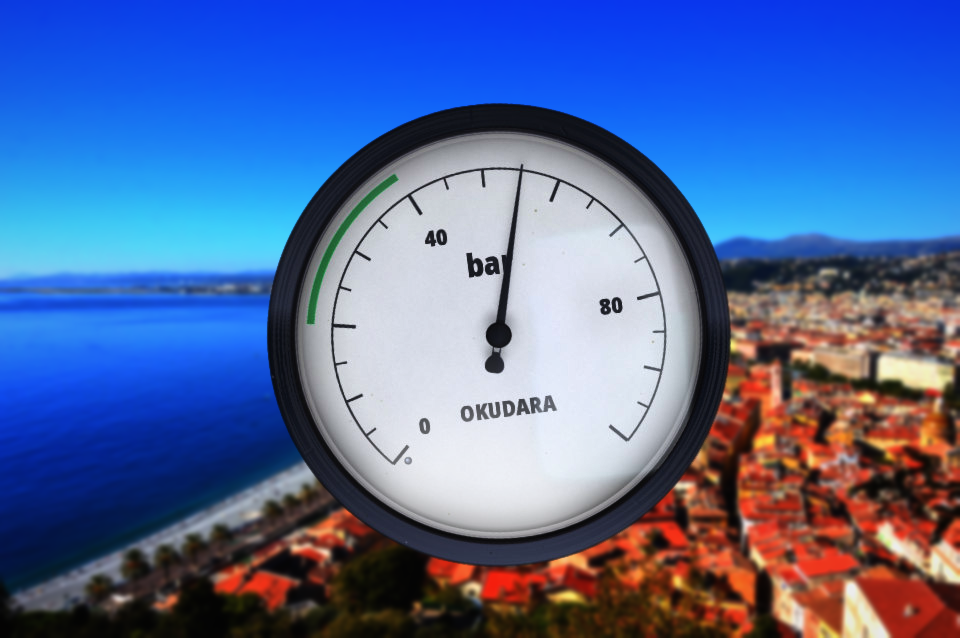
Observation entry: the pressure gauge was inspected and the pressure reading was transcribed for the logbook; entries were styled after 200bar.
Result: 55bar
